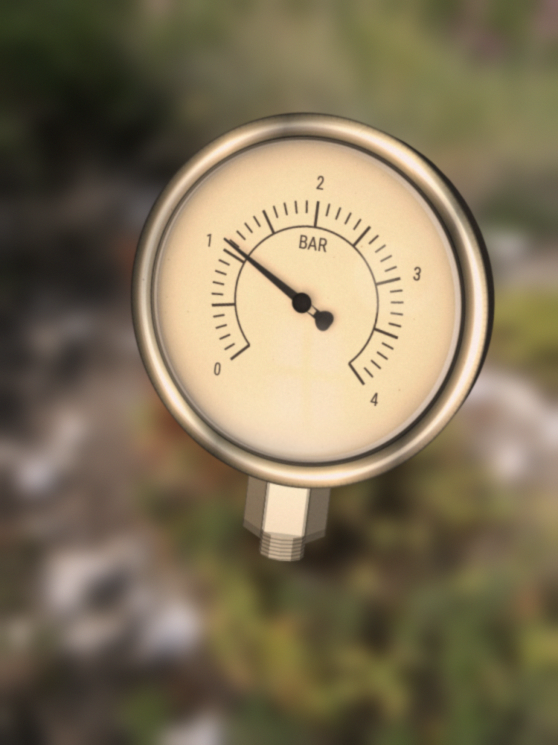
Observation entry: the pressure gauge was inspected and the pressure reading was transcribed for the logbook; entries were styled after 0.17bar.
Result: 1.1bar
